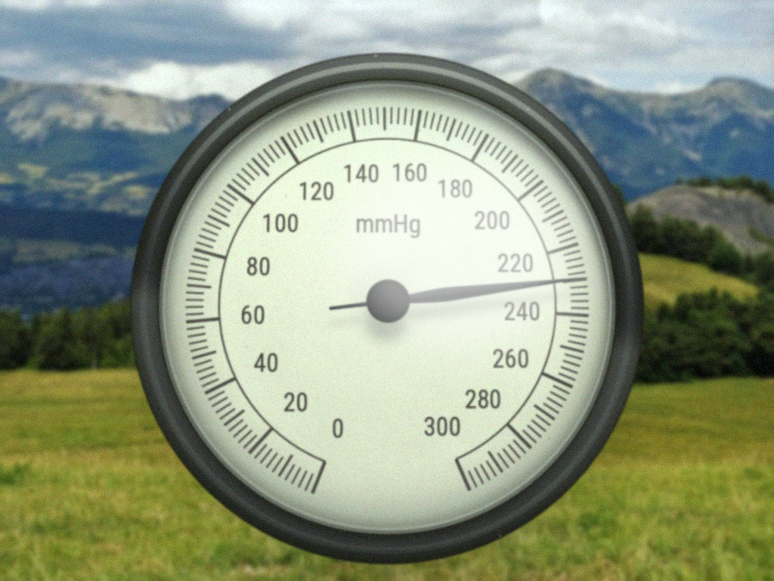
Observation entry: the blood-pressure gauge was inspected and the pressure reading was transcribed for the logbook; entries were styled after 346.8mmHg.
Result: 230mmHg
